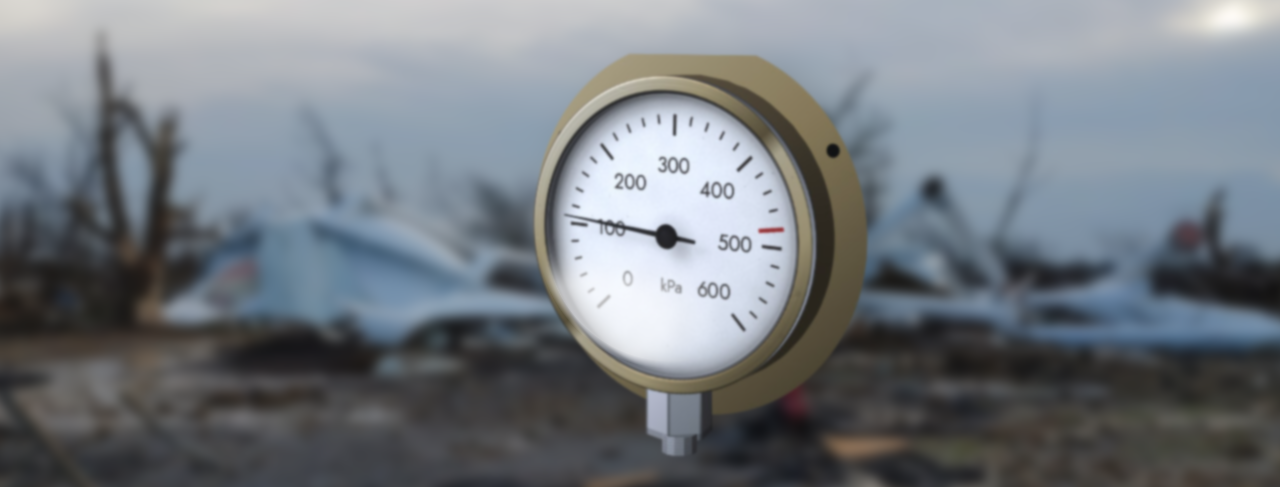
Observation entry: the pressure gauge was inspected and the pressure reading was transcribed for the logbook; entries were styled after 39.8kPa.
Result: 110kPa
